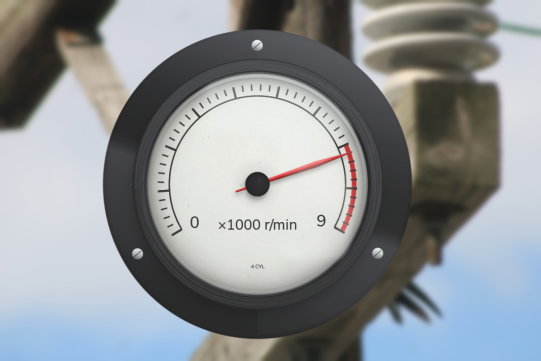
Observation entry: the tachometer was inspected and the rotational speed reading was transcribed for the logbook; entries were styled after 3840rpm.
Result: 7200rpm
